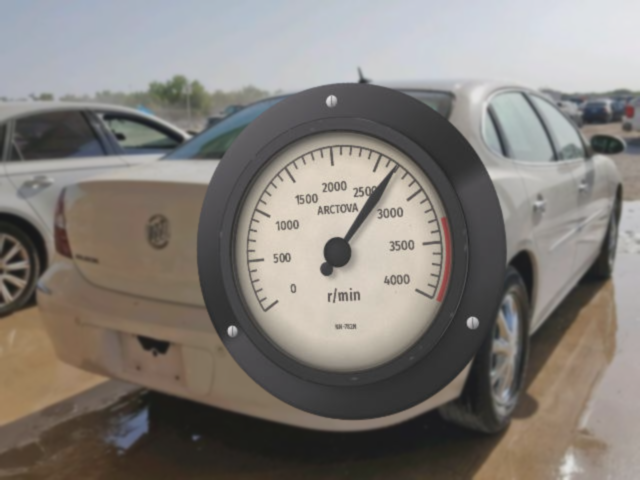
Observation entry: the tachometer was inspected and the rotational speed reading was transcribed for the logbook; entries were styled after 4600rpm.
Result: 2700rpm
